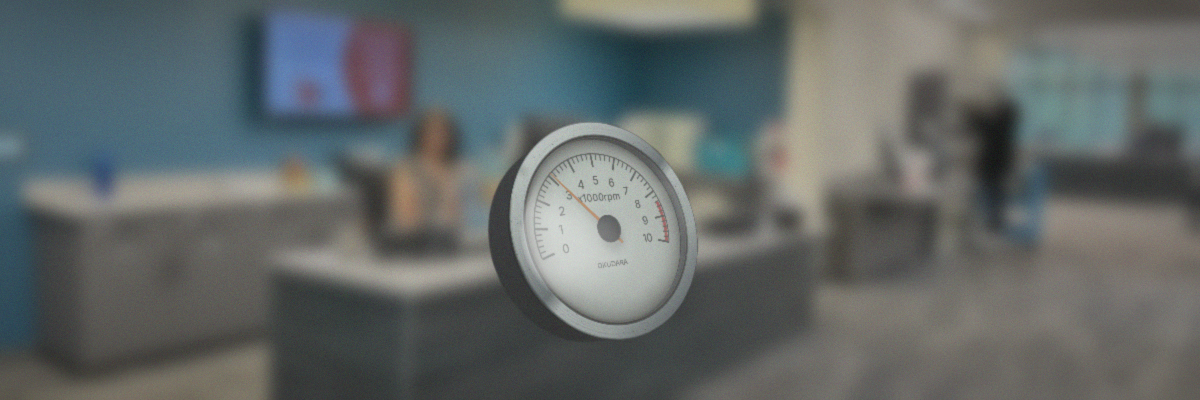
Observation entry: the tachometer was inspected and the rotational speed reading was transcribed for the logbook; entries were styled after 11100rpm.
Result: 3000rpm
